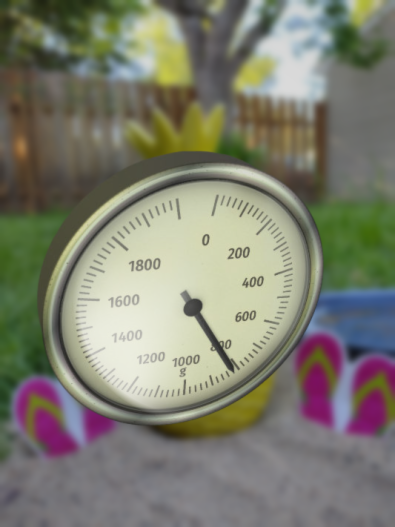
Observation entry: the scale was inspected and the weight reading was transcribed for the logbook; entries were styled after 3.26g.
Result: 820g
